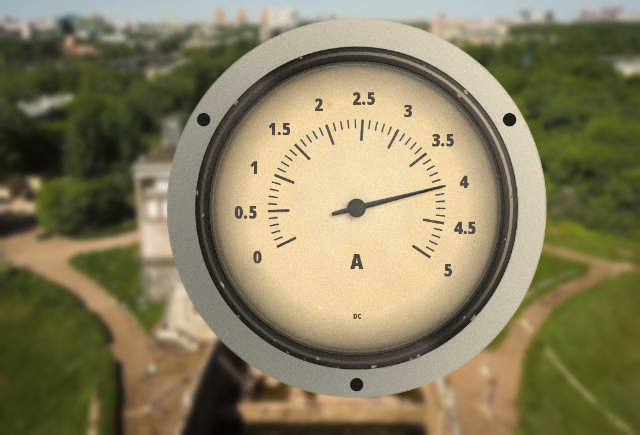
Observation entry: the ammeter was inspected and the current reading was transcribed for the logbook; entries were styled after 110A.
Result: 4A
